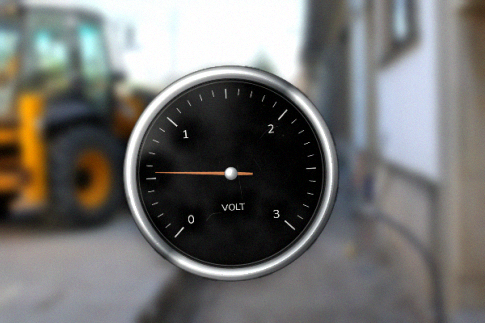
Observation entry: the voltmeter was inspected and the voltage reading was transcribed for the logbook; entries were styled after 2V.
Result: 0.55V
